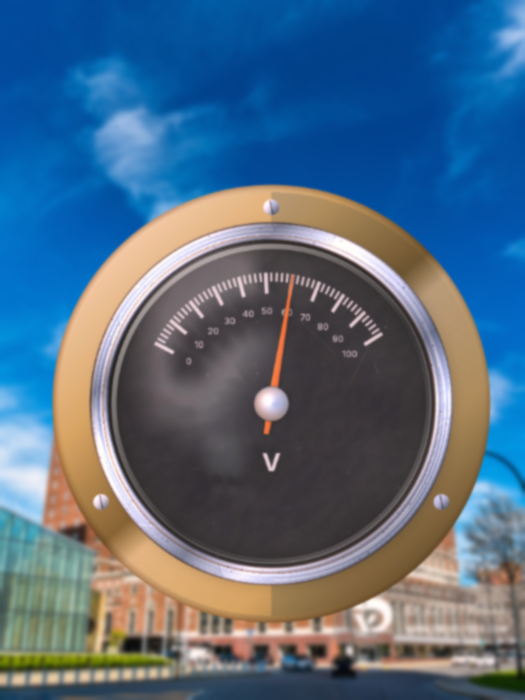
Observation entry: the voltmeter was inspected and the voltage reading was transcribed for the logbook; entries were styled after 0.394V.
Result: 60V
